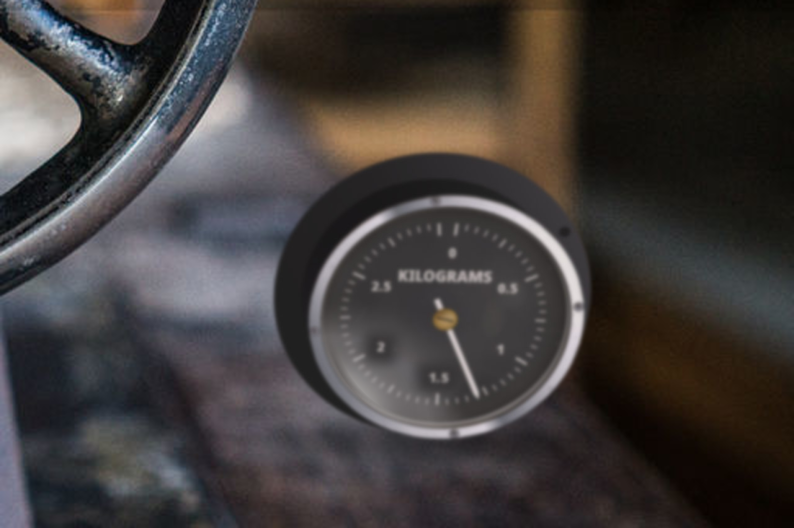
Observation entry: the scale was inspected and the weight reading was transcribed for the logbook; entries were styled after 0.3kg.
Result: 1.3kg
